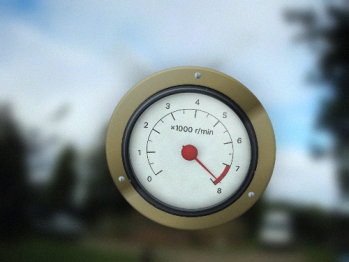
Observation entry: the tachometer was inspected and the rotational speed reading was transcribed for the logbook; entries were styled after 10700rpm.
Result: 7750rpm
